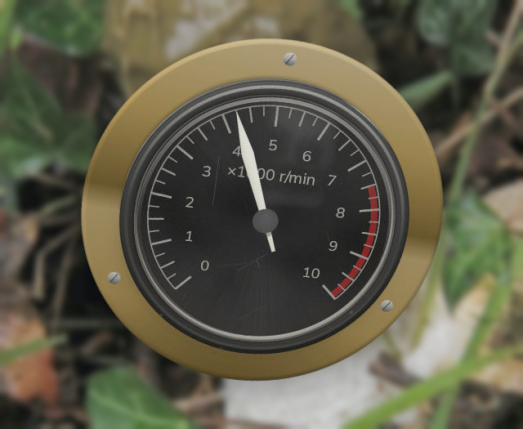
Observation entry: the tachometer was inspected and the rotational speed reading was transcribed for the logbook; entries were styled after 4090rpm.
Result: 4250rpm
